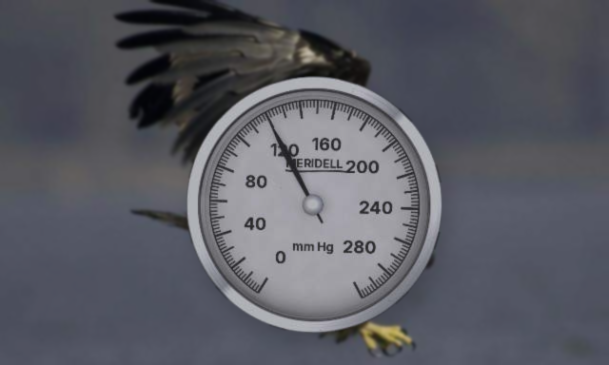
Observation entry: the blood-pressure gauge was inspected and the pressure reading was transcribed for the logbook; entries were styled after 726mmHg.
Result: 120mmHg
